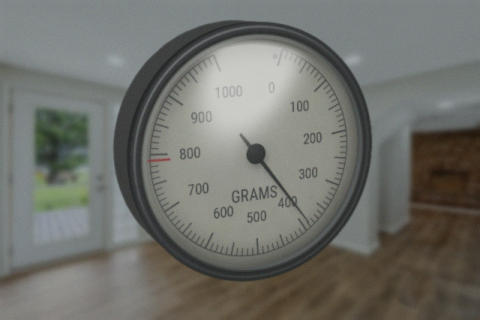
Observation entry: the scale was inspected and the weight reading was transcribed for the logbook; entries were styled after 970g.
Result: 390g
